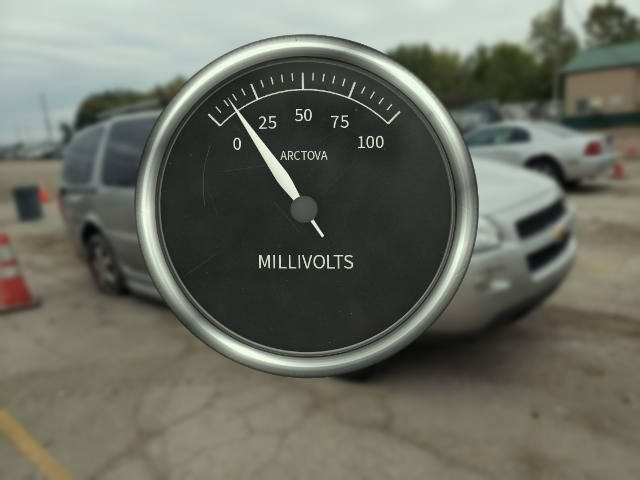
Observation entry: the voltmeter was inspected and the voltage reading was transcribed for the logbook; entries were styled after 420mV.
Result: 12.5mV
